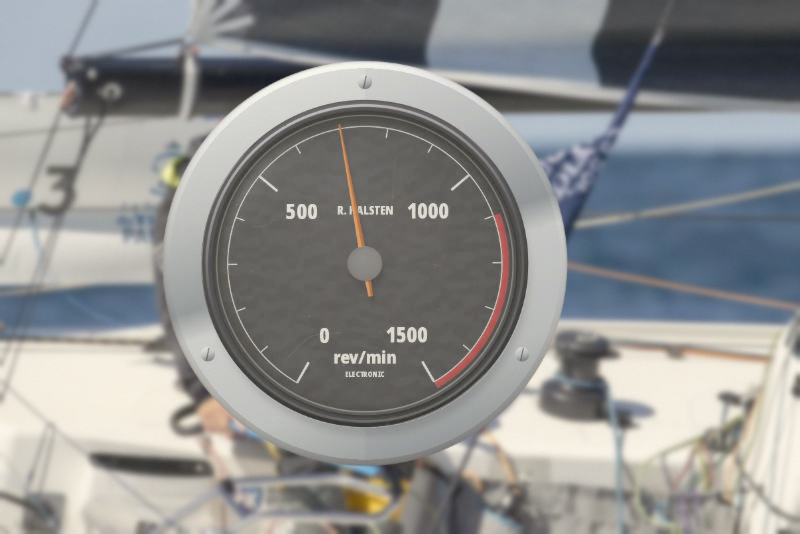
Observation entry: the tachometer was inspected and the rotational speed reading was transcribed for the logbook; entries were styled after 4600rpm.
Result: 700rpm
